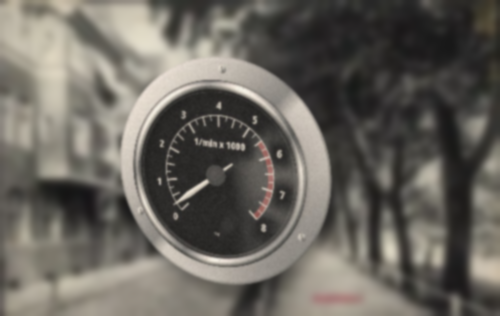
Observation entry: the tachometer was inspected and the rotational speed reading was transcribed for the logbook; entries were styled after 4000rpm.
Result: 250rpm
